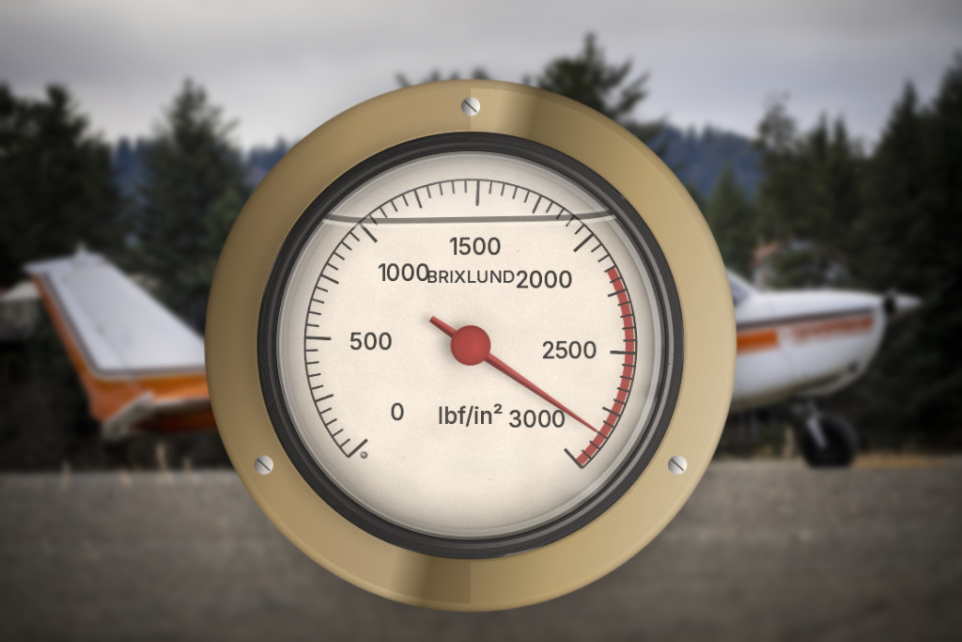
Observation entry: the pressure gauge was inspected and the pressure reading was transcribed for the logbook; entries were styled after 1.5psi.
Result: 2850psi
